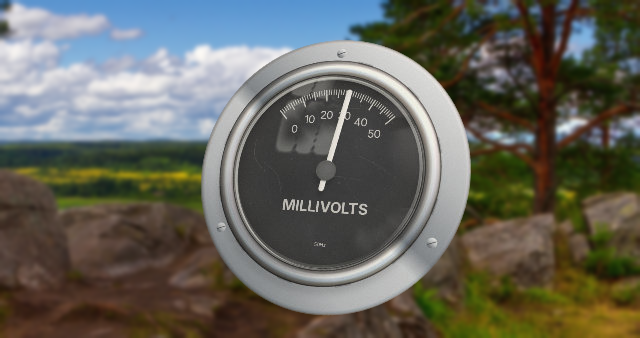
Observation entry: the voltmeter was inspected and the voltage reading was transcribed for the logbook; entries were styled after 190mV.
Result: 30mV
